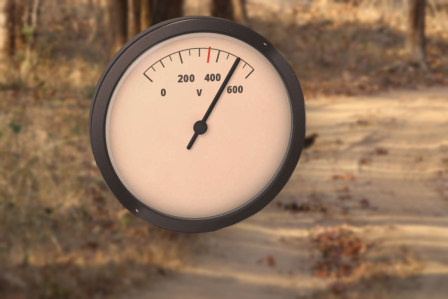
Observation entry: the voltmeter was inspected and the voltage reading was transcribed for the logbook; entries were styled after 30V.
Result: 500V
